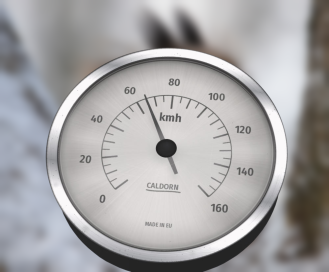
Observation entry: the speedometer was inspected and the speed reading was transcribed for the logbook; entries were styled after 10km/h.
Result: 65km/h
